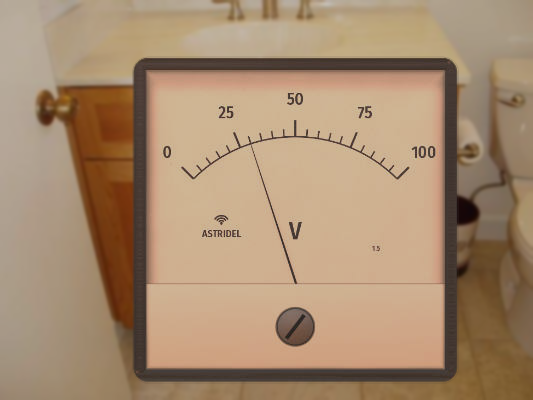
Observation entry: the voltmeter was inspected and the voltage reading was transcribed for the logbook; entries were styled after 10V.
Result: 30V
